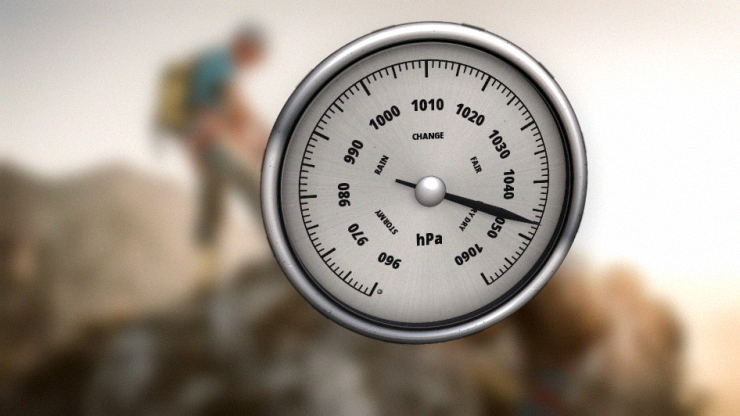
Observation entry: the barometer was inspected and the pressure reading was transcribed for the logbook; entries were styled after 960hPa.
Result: 1047hPa
